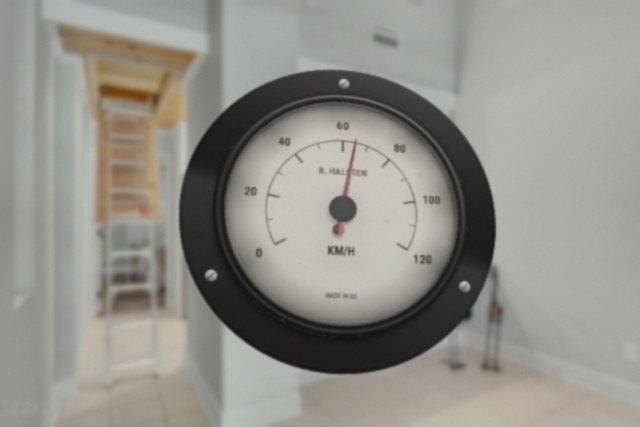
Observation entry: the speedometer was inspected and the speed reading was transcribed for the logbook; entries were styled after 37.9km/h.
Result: 65km/h
